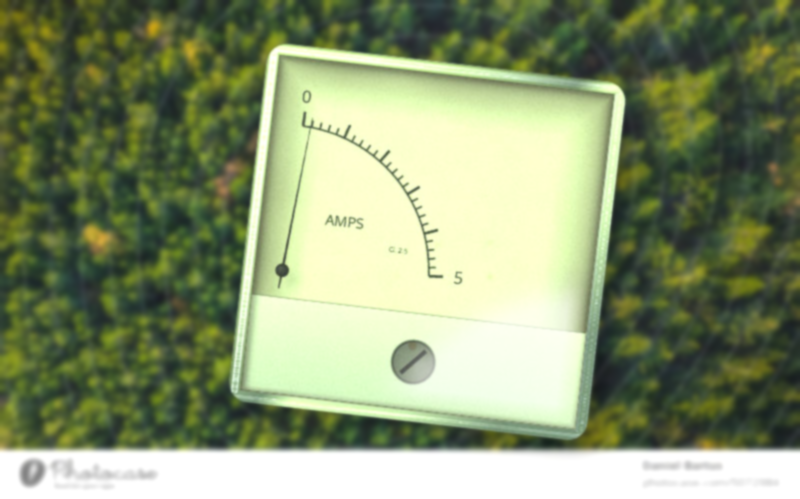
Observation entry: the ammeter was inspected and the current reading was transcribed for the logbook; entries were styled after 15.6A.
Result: 0.2A
